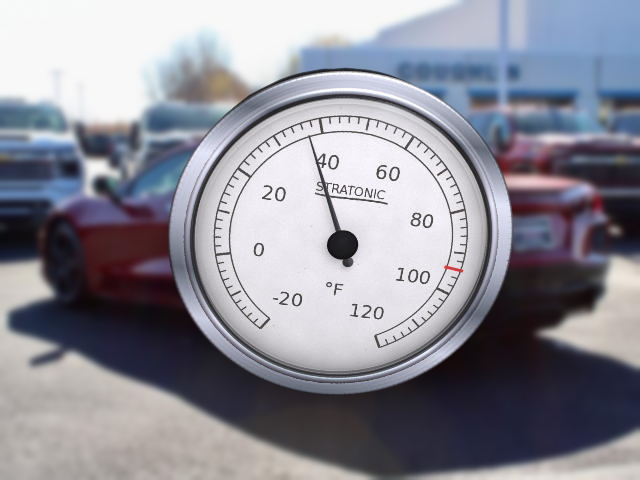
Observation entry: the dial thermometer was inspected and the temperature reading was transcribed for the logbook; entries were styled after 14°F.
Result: 37°F
